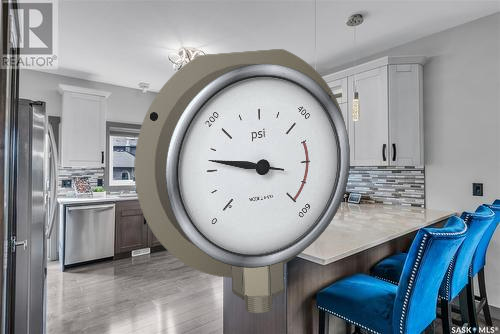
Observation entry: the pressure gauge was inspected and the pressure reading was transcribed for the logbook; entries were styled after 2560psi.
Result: 125psi
